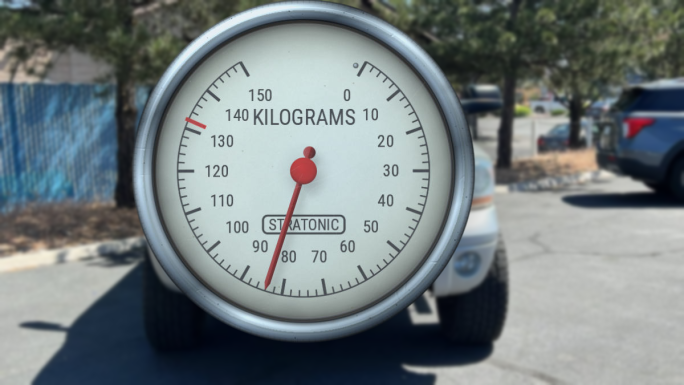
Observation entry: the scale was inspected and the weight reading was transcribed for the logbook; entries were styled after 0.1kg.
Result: 84kg
